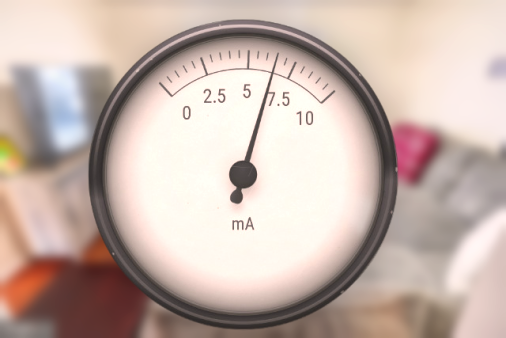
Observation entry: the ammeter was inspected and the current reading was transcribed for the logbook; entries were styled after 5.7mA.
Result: 6.5mA
